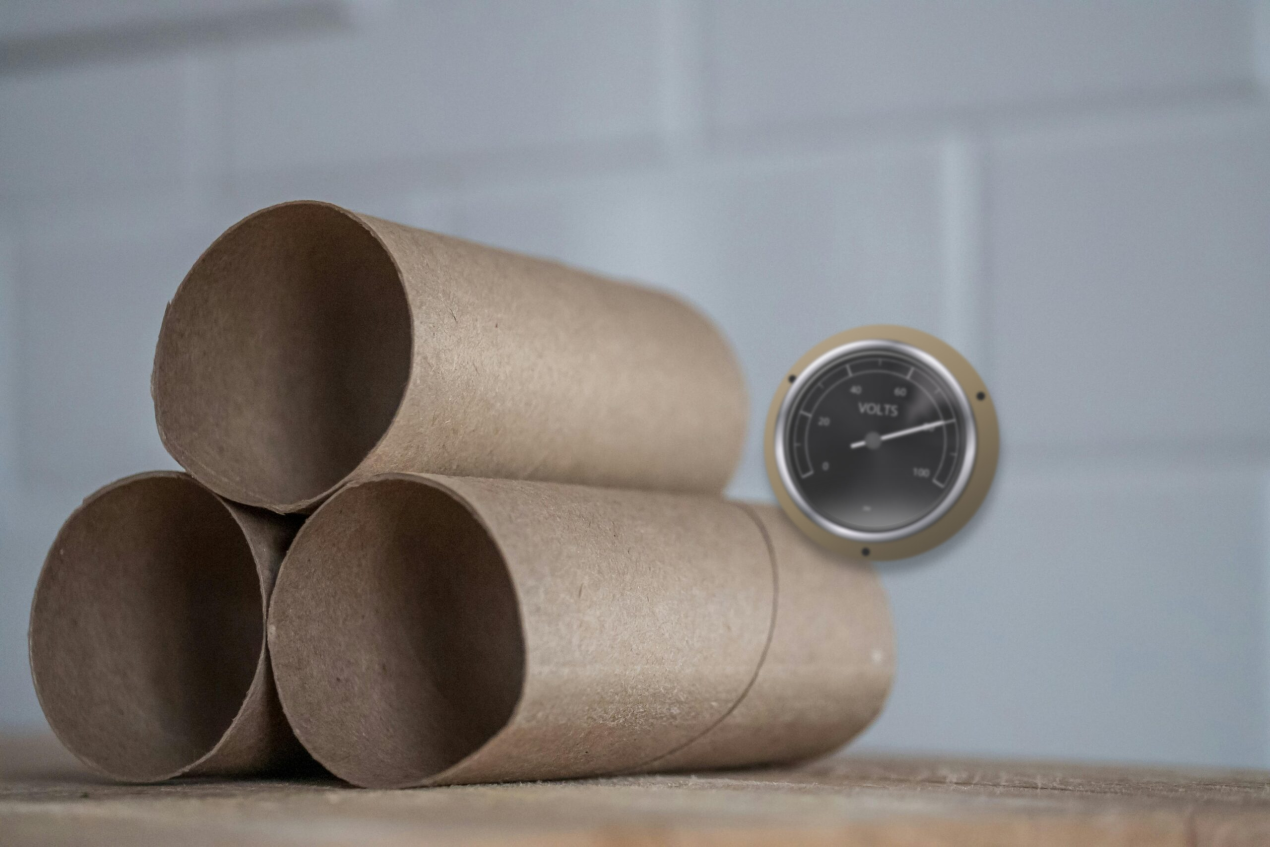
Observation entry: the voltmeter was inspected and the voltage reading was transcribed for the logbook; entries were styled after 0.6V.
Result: 80V
